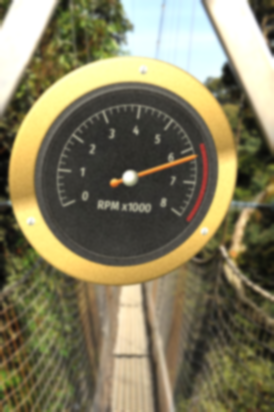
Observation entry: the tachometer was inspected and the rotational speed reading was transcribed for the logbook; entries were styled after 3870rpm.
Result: 6200rpm
